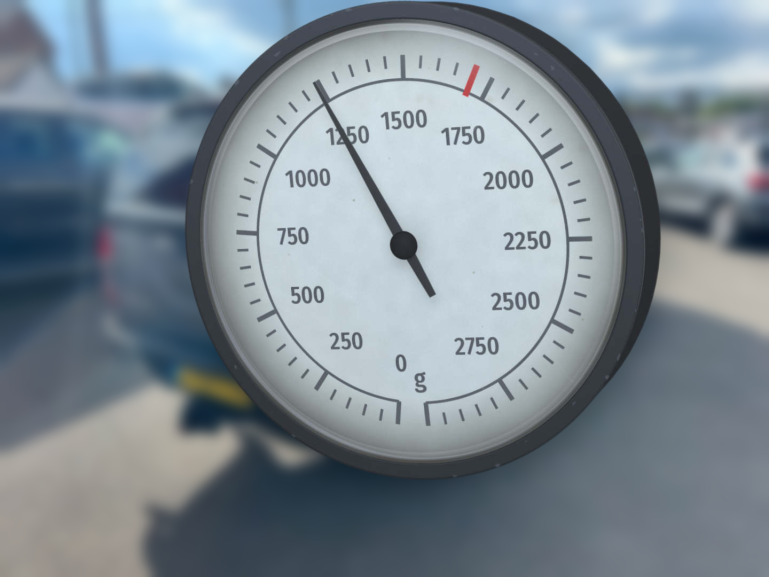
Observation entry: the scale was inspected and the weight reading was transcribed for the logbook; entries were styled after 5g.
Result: 1250g
